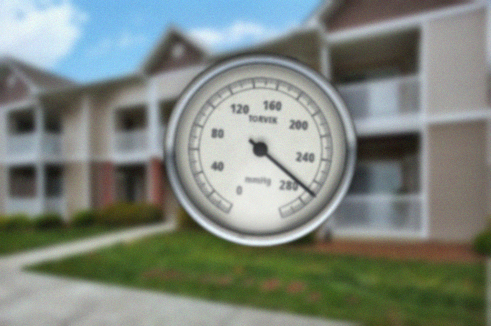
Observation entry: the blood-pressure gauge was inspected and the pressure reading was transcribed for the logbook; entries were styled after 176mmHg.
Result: 270mmHg
